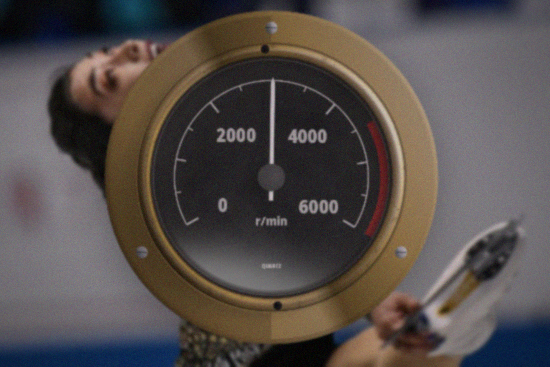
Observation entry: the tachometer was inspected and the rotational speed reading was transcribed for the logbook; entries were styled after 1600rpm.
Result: 3000rpm
